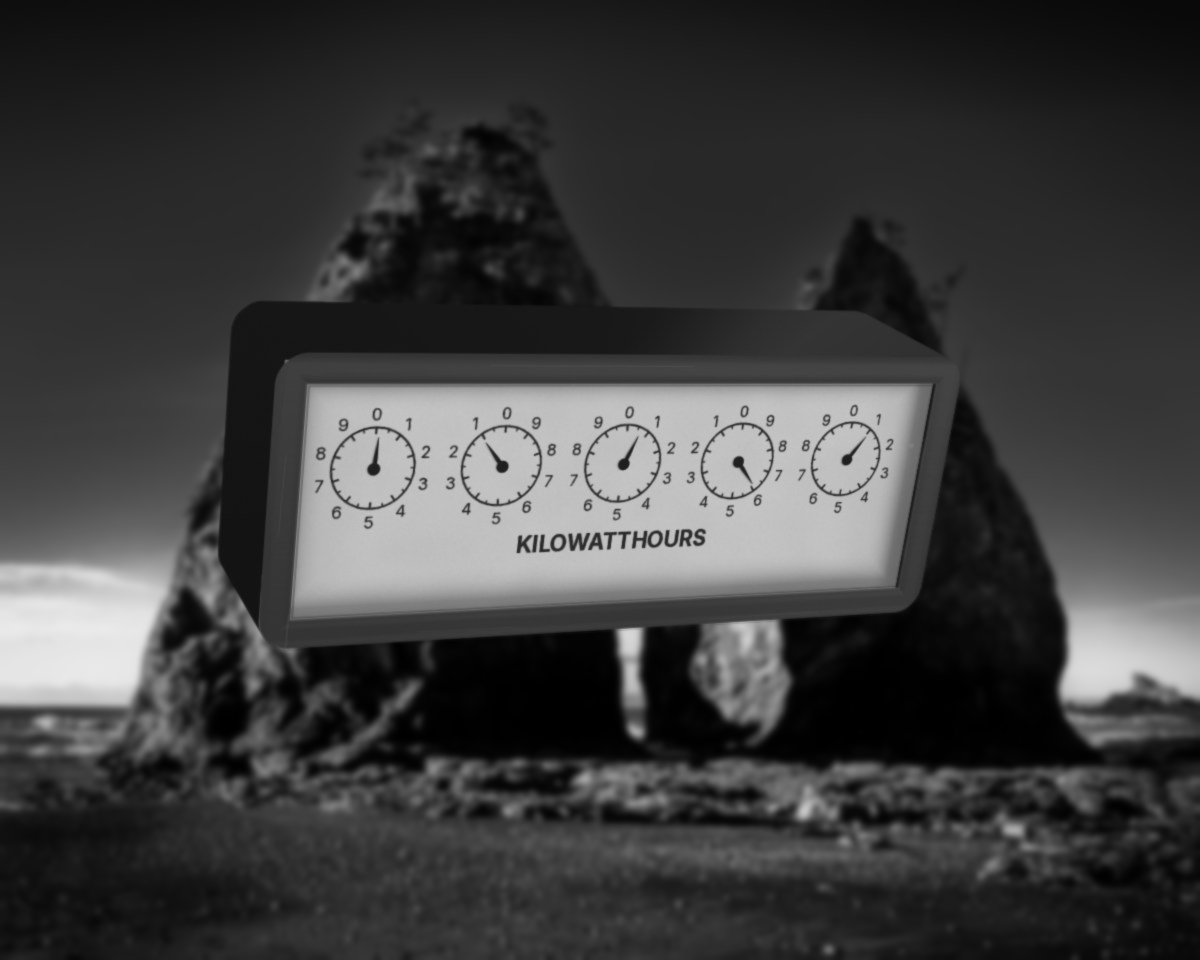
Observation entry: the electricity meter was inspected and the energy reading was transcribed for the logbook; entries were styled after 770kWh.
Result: 1061kWh
